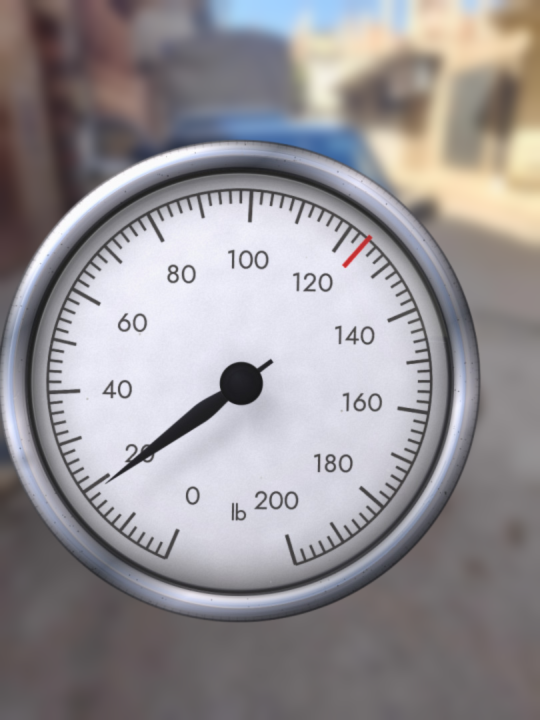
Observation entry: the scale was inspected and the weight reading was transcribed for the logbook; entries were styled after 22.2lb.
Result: 19lb
